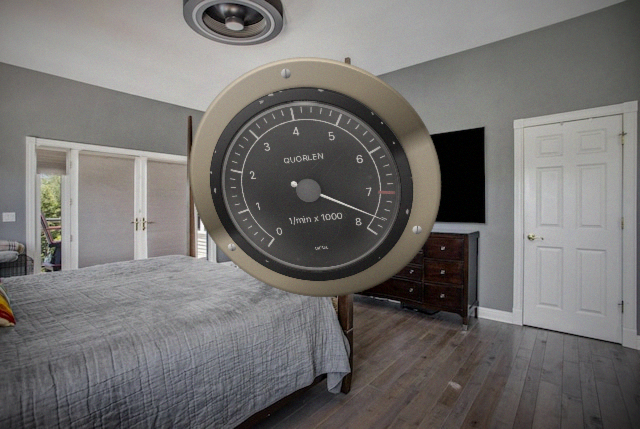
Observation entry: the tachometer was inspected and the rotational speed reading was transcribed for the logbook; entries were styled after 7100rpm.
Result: 7600rpm
